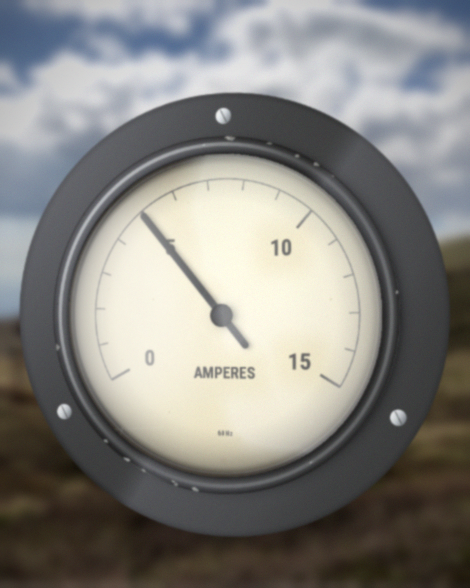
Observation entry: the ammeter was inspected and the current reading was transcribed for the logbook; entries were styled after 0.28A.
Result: 5A
